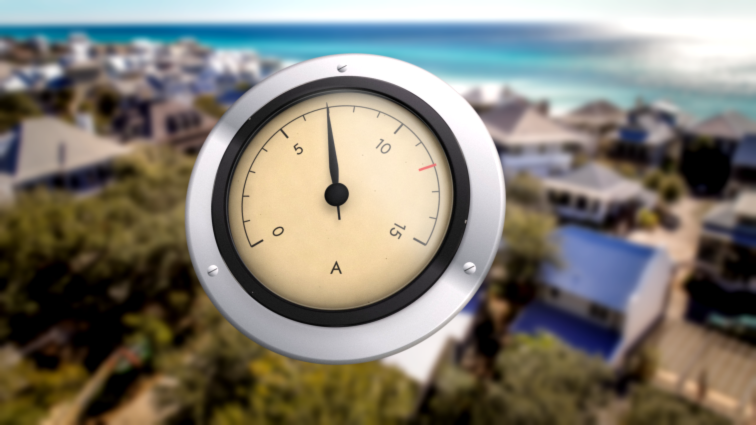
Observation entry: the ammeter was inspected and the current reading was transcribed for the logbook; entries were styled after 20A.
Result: 7A
